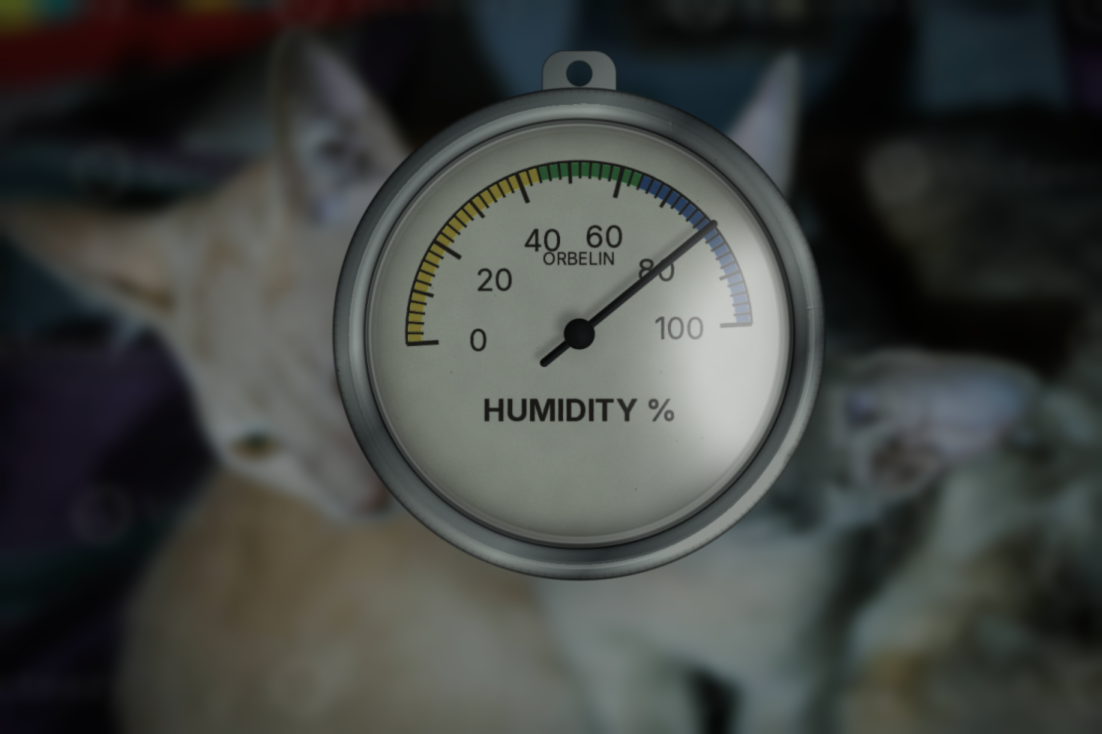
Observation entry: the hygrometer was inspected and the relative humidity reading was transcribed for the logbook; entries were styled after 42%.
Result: 80%
